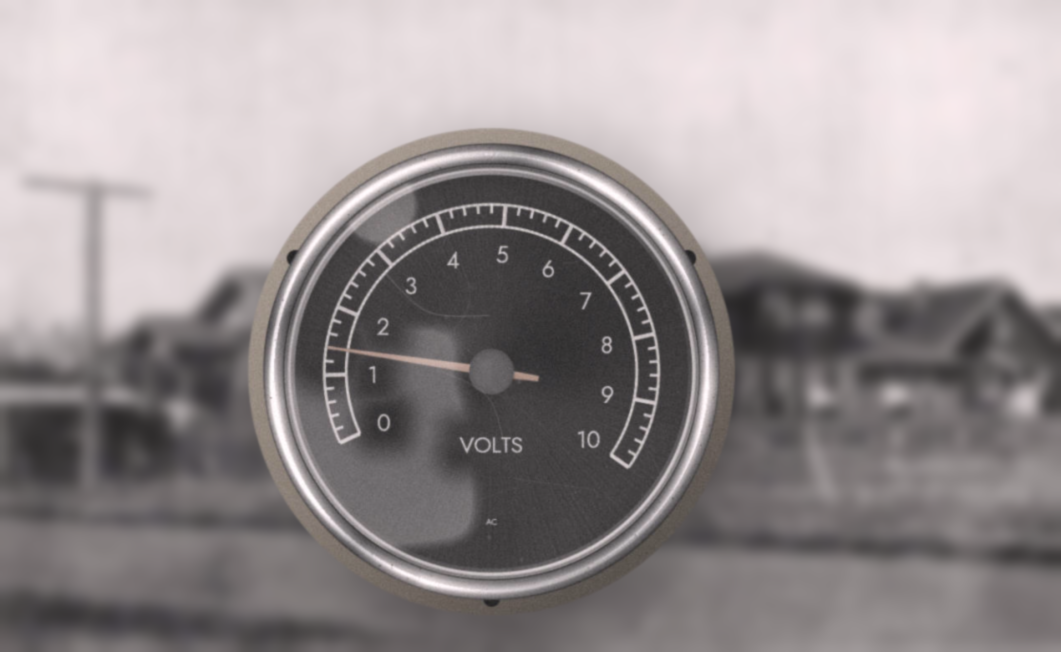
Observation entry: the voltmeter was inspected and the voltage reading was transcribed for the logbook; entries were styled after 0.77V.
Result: 1.4V
